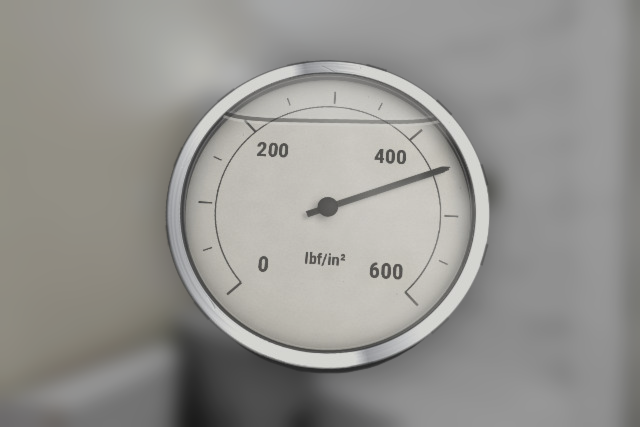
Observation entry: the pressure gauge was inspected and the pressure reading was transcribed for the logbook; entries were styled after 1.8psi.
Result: 450psi
